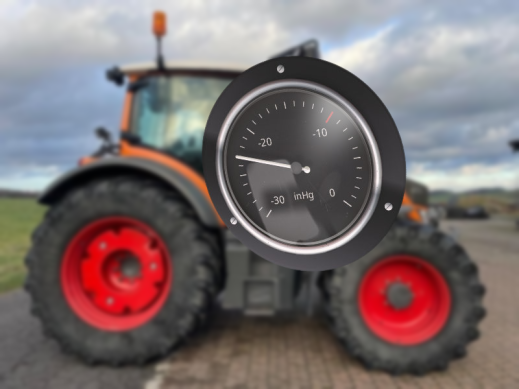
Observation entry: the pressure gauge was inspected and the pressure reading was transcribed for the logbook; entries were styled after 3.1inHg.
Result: -23inHg
